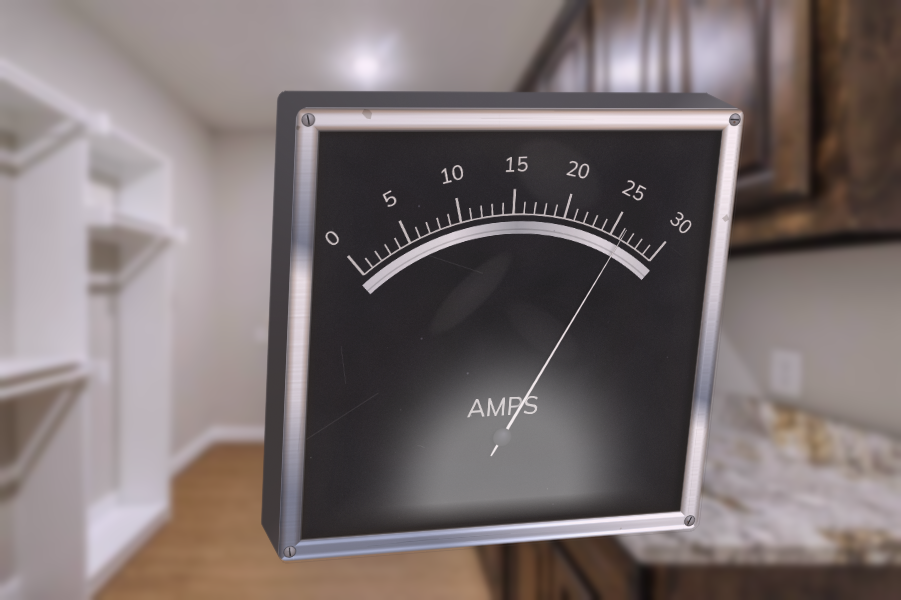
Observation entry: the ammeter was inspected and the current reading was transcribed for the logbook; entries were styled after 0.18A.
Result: 26A
